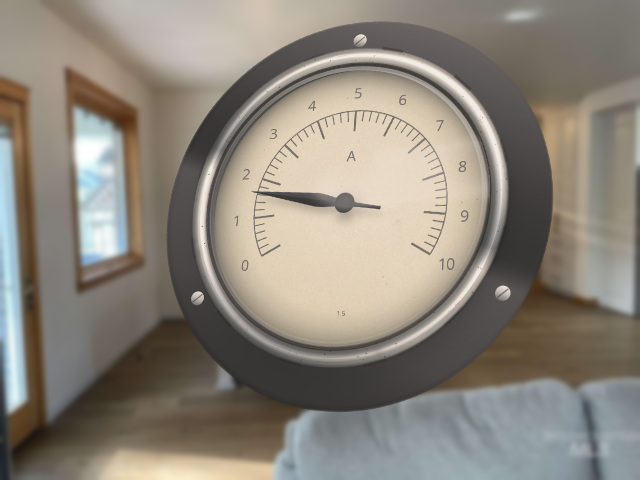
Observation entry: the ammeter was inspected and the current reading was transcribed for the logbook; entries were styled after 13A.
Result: 1.6A
